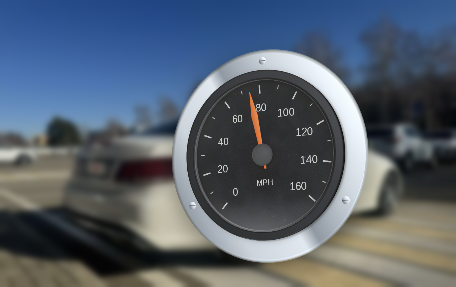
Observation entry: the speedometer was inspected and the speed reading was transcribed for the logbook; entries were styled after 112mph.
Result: 75mph
